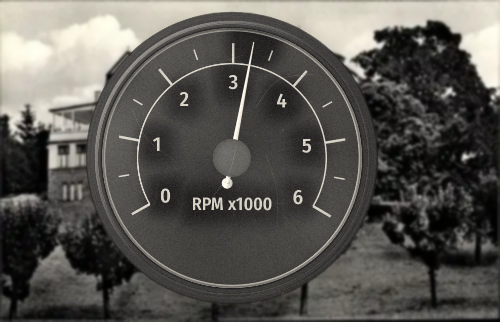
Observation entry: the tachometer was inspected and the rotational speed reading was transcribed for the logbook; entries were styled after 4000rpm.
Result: 3250rpm
